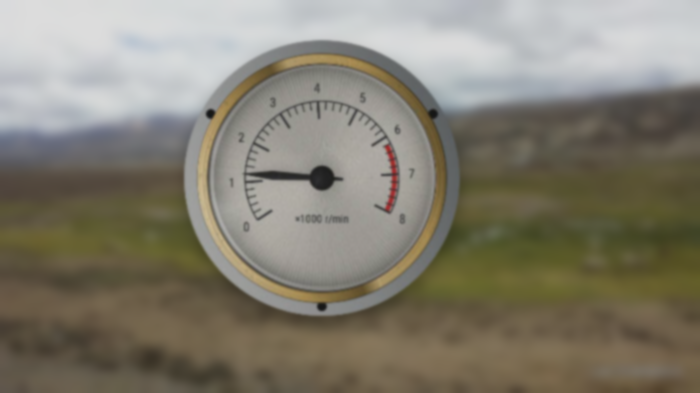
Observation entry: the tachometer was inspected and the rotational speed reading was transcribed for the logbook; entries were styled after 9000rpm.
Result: 1200rpm
